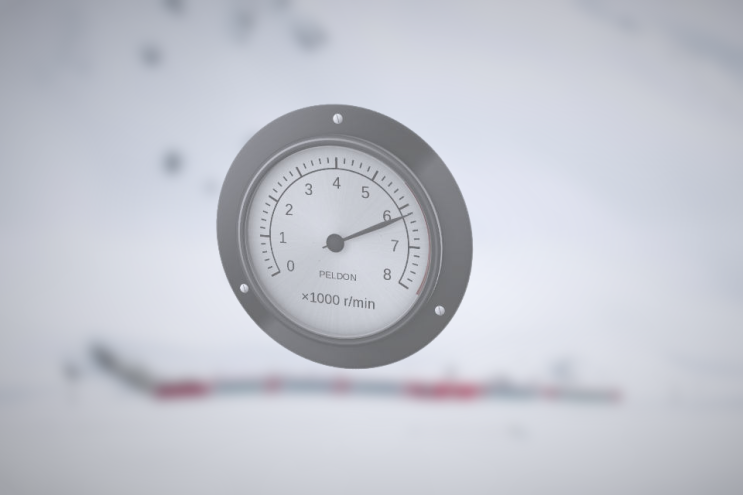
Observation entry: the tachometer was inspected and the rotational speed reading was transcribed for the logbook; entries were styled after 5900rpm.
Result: 6200rpm
